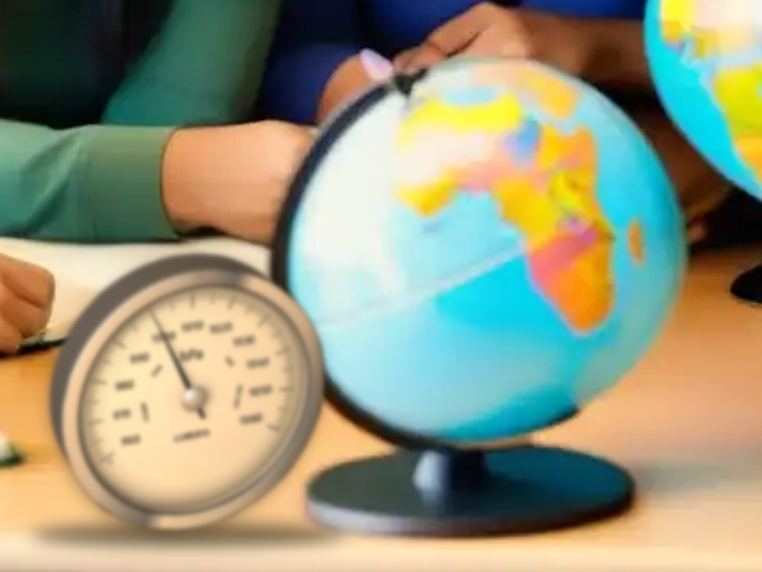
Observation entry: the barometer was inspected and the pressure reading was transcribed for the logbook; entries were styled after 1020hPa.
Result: 1000hPa
